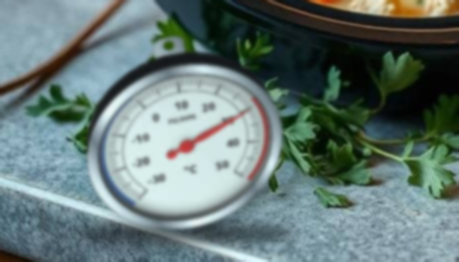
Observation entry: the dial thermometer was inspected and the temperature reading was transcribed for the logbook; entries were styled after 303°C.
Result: 30°C
